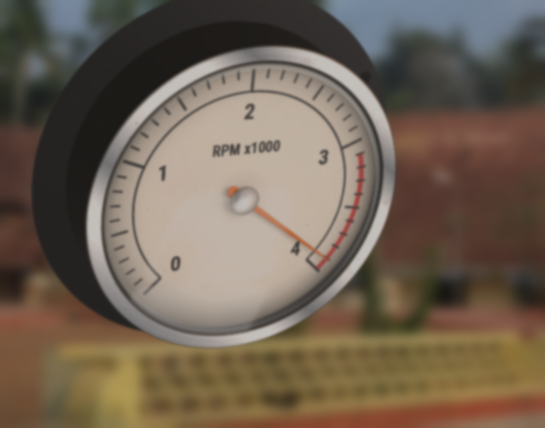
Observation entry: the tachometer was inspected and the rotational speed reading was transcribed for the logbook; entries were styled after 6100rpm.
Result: 3900rpm
